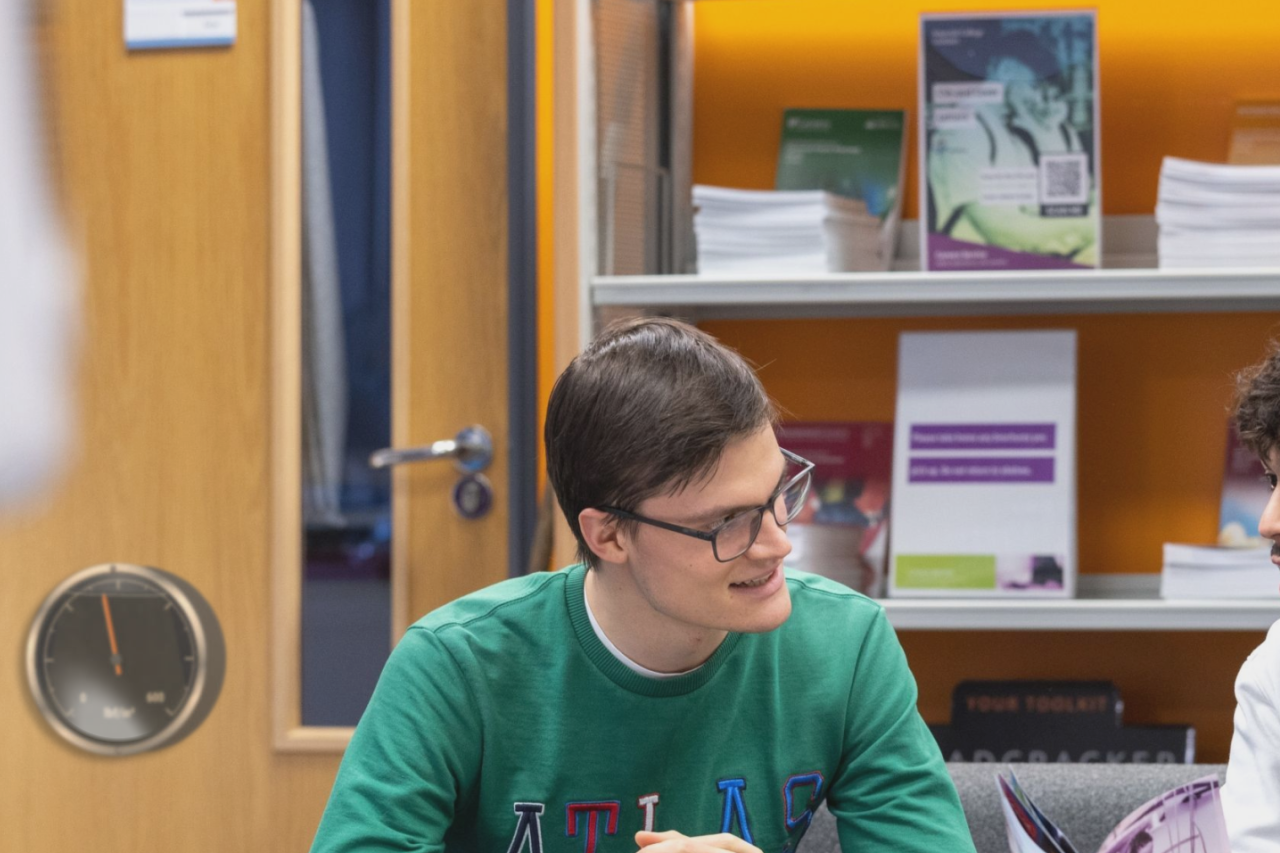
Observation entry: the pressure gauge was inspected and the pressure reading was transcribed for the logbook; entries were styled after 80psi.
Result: 275psi
